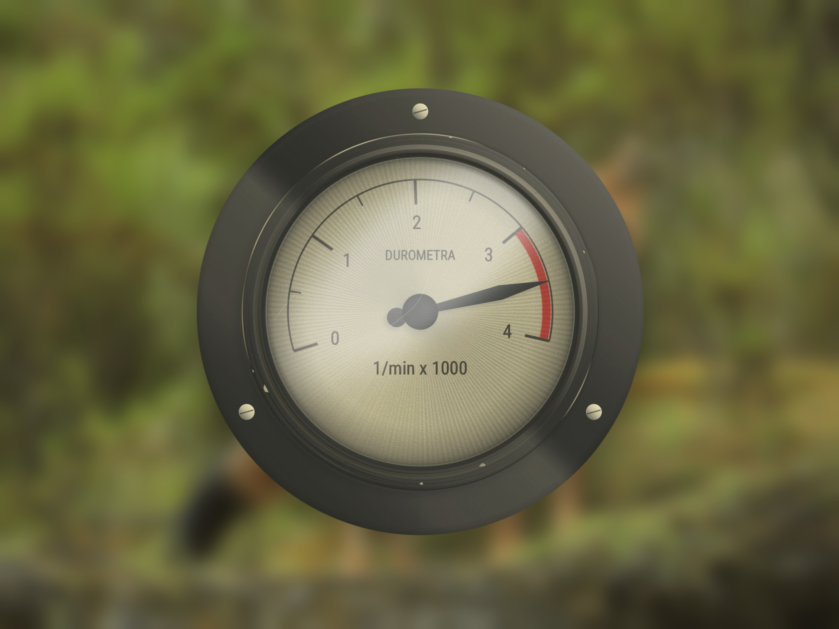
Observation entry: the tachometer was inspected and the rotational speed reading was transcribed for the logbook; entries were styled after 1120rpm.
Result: 3500rpm
